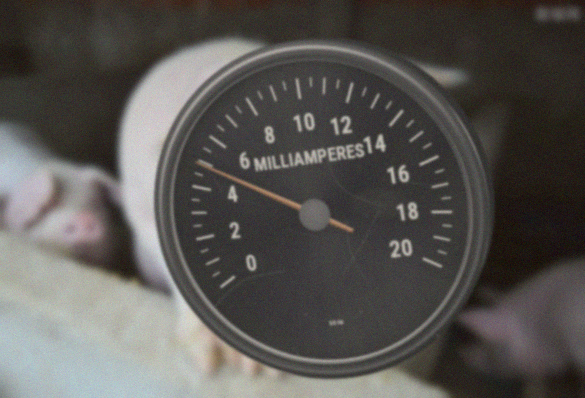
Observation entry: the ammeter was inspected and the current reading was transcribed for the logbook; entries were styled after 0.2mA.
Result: 5mA
